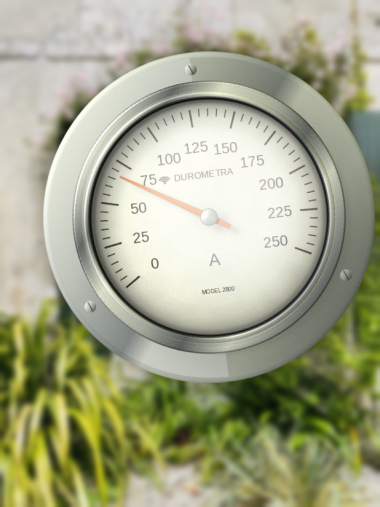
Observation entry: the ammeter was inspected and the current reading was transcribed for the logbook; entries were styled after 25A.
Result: 67.5A
